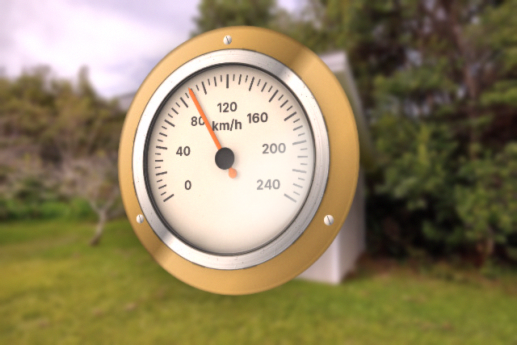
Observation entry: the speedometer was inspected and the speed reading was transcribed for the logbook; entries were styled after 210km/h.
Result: 90km/h
